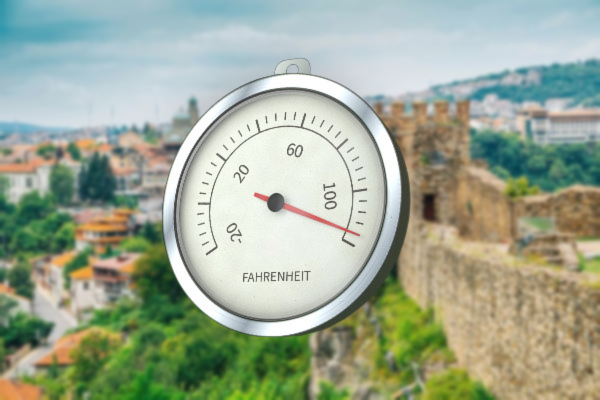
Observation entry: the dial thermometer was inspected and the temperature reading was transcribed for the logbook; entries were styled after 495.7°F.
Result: 116°F
